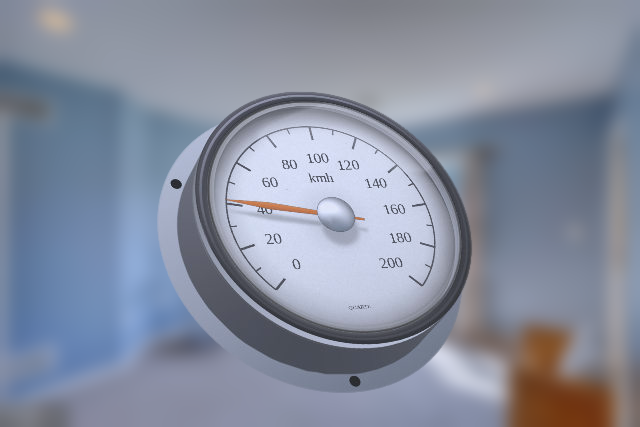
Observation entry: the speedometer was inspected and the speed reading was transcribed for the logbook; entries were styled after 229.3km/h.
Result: 40km/h
